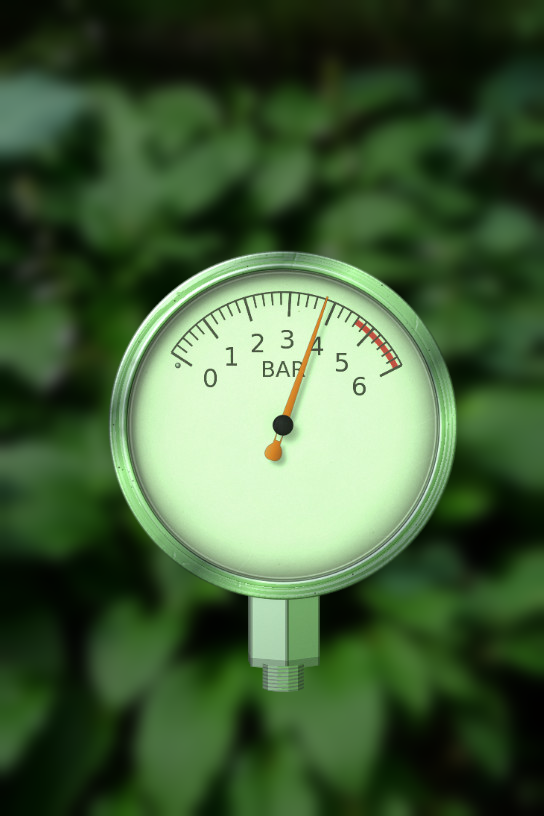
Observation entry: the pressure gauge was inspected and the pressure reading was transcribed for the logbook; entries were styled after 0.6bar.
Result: 3.8bar
